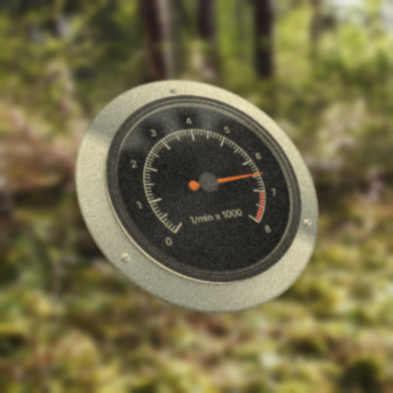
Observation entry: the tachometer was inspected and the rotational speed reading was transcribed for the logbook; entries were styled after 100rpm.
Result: 6500rpm
